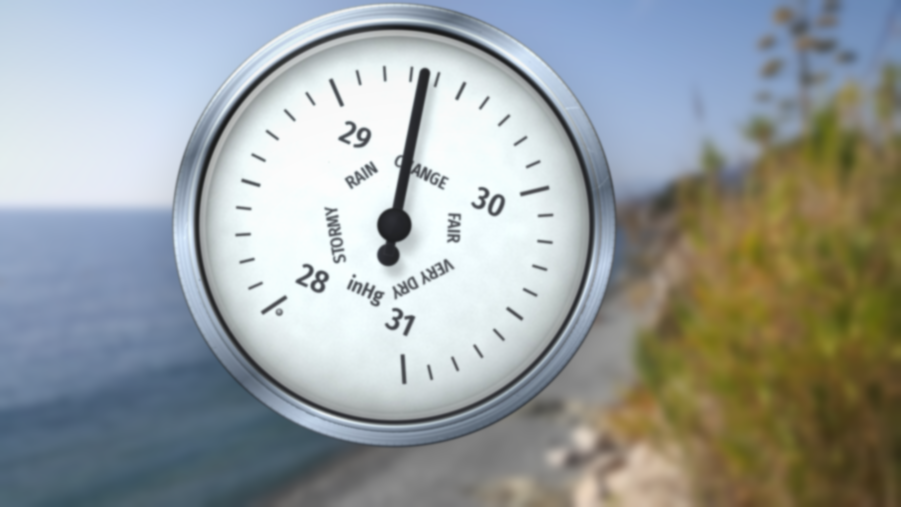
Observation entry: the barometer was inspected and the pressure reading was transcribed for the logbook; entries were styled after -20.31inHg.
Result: 29.35inHg
